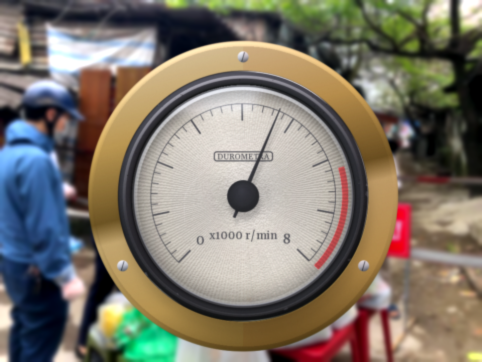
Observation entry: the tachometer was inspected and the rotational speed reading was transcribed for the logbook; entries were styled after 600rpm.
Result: 4700rpm
